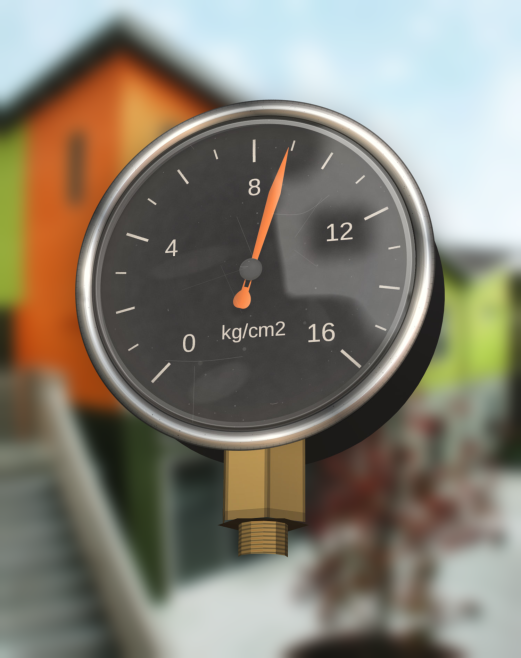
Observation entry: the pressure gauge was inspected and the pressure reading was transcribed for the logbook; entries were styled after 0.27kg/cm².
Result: 9kg/cm²
